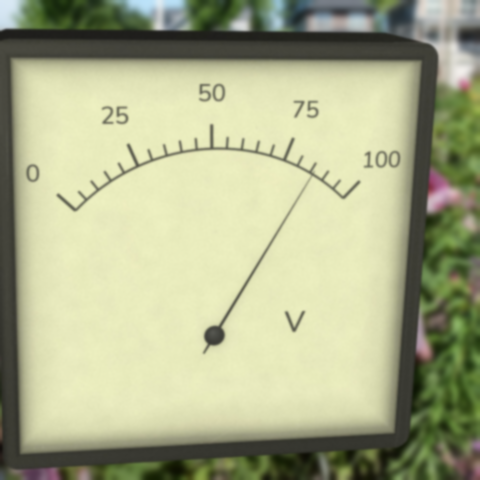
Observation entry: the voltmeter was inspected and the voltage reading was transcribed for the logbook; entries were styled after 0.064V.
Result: 85V
